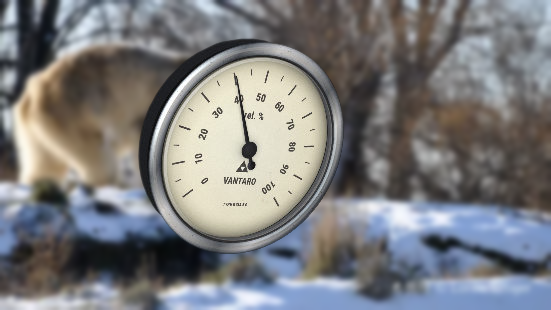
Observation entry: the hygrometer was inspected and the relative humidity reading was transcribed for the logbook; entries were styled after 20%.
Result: 40%
